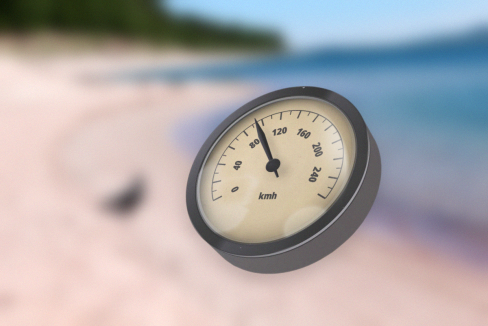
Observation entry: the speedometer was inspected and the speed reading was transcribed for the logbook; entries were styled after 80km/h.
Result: 95km/h
